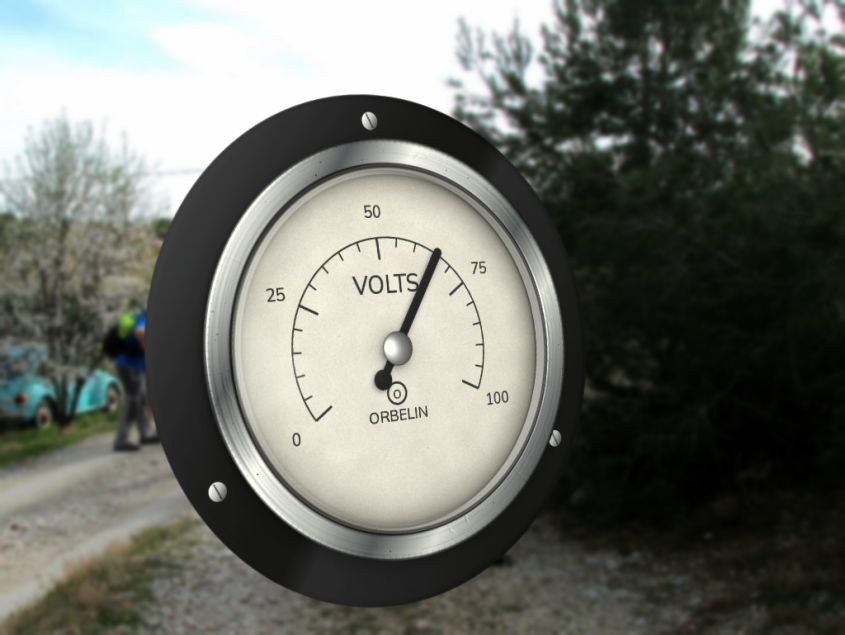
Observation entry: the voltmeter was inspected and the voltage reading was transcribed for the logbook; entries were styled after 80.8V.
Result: 65V
